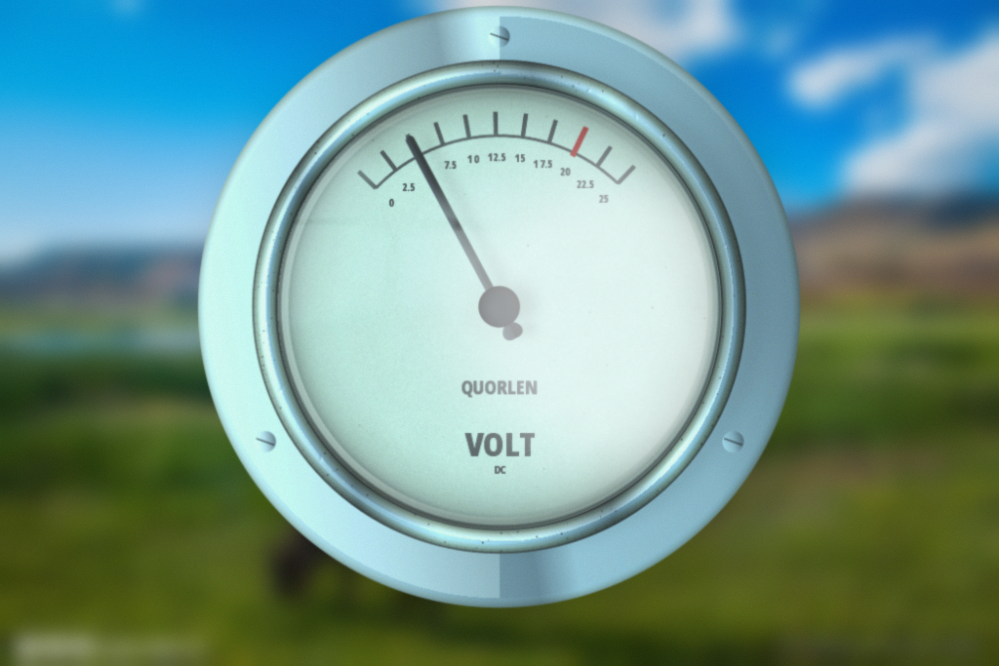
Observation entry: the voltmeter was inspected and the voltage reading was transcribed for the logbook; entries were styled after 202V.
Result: 5V
